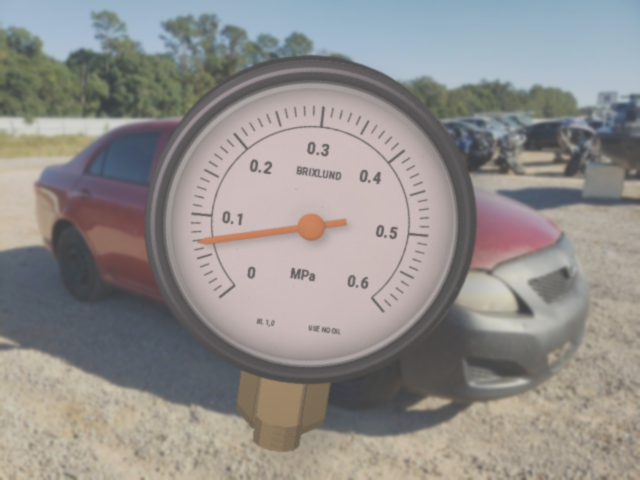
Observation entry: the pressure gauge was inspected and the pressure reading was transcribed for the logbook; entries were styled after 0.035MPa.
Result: 0.07MPa
